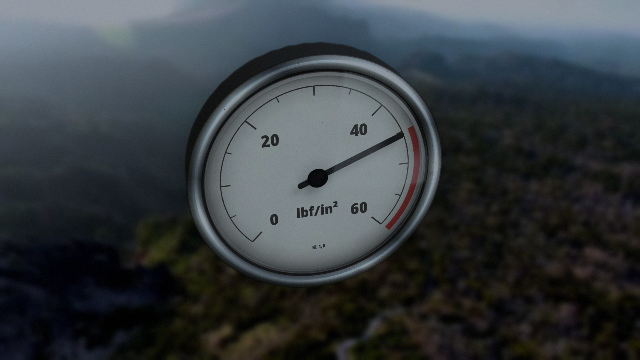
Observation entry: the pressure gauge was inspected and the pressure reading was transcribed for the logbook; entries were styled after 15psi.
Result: 45psi
